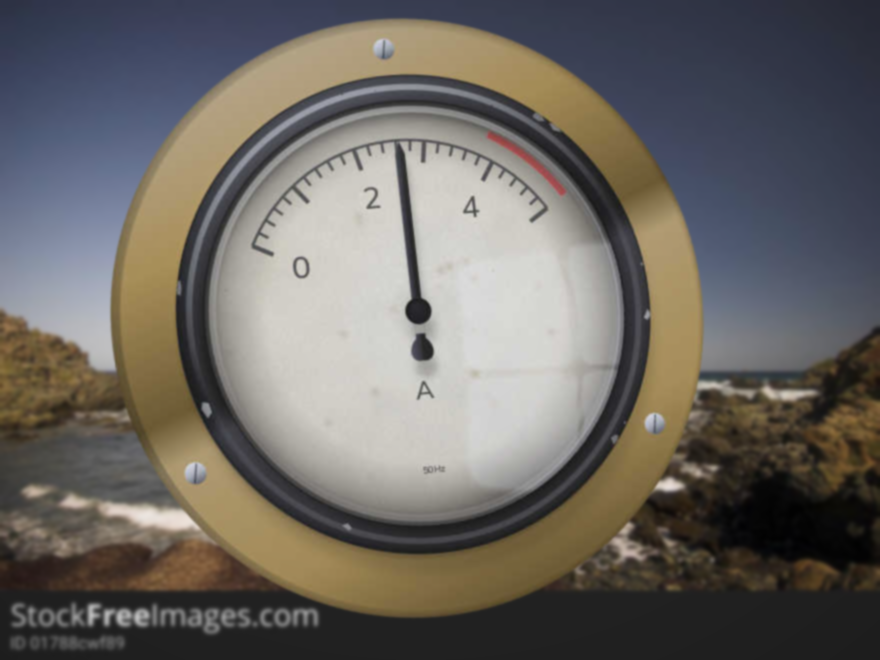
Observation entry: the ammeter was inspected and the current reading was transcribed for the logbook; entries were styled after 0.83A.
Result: 2.6A
